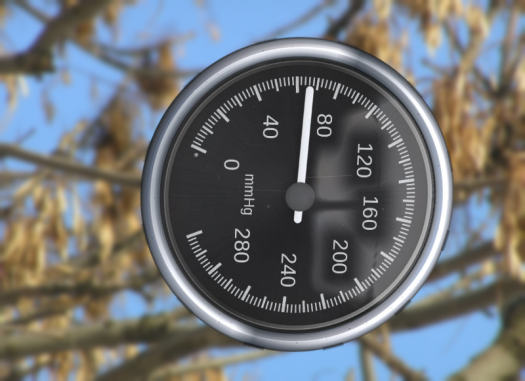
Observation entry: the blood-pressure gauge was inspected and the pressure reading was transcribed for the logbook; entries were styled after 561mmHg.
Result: 66mmHg
